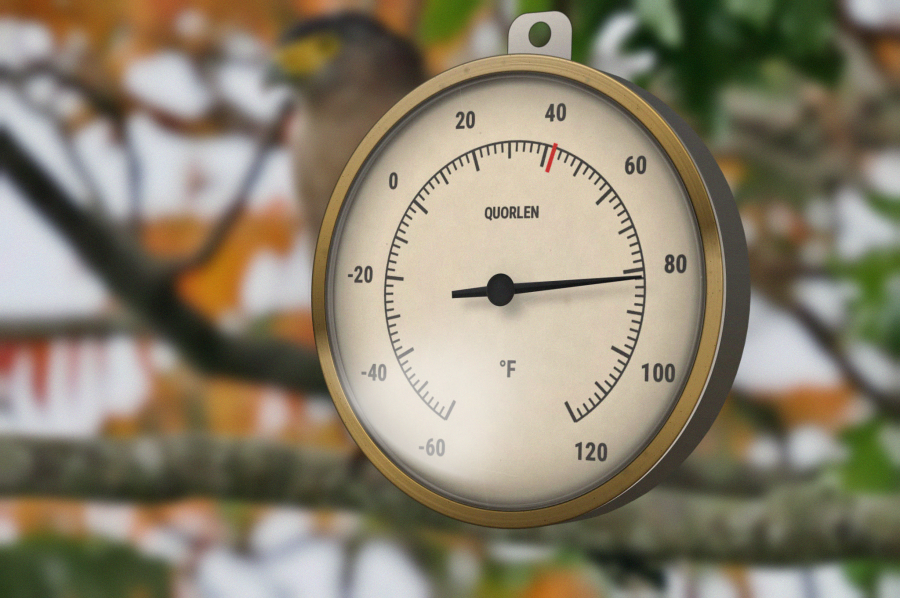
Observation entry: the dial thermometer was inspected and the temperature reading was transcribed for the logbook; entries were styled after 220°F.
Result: 82°F
